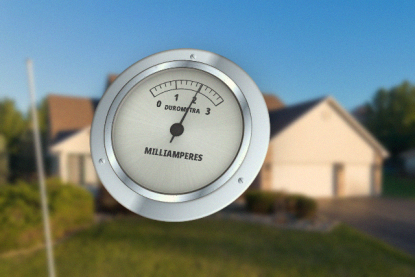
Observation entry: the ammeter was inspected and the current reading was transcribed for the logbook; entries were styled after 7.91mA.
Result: 2mA
